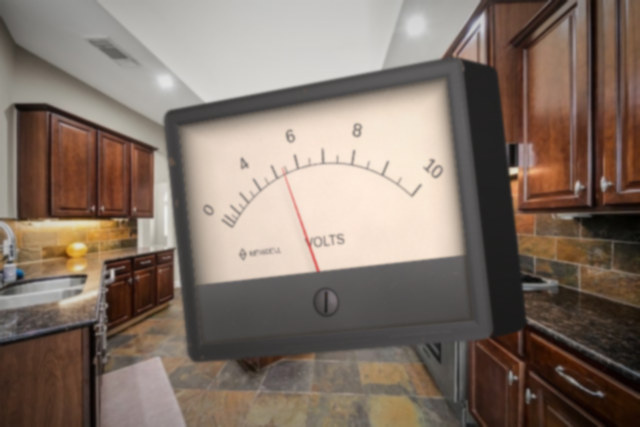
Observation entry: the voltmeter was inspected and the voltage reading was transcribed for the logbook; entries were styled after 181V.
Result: 5.5V
